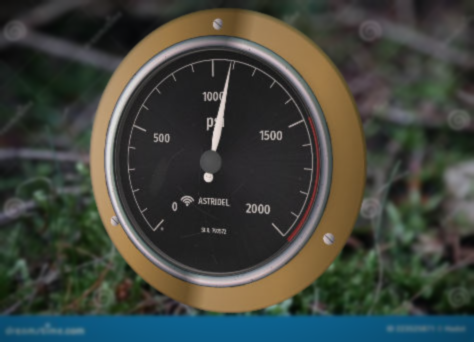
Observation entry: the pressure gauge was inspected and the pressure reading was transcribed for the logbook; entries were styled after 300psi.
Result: 1100psi
